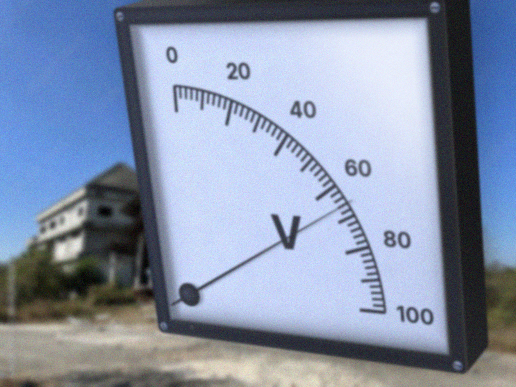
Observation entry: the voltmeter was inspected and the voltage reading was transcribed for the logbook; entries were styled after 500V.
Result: 66V
